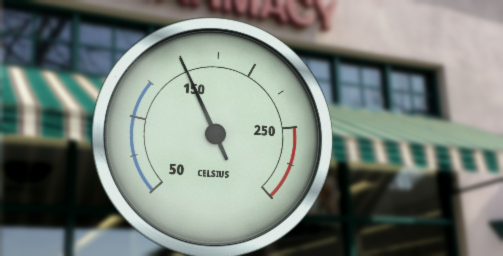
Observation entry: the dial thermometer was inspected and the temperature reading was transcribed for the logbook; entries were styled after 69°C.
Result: 150°C
